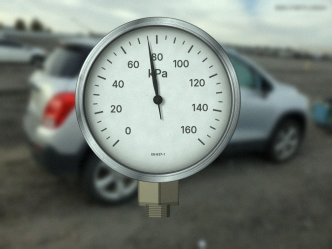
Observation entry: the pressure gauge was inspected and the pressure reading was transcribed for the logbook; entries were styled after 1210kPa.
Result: 75kPa
